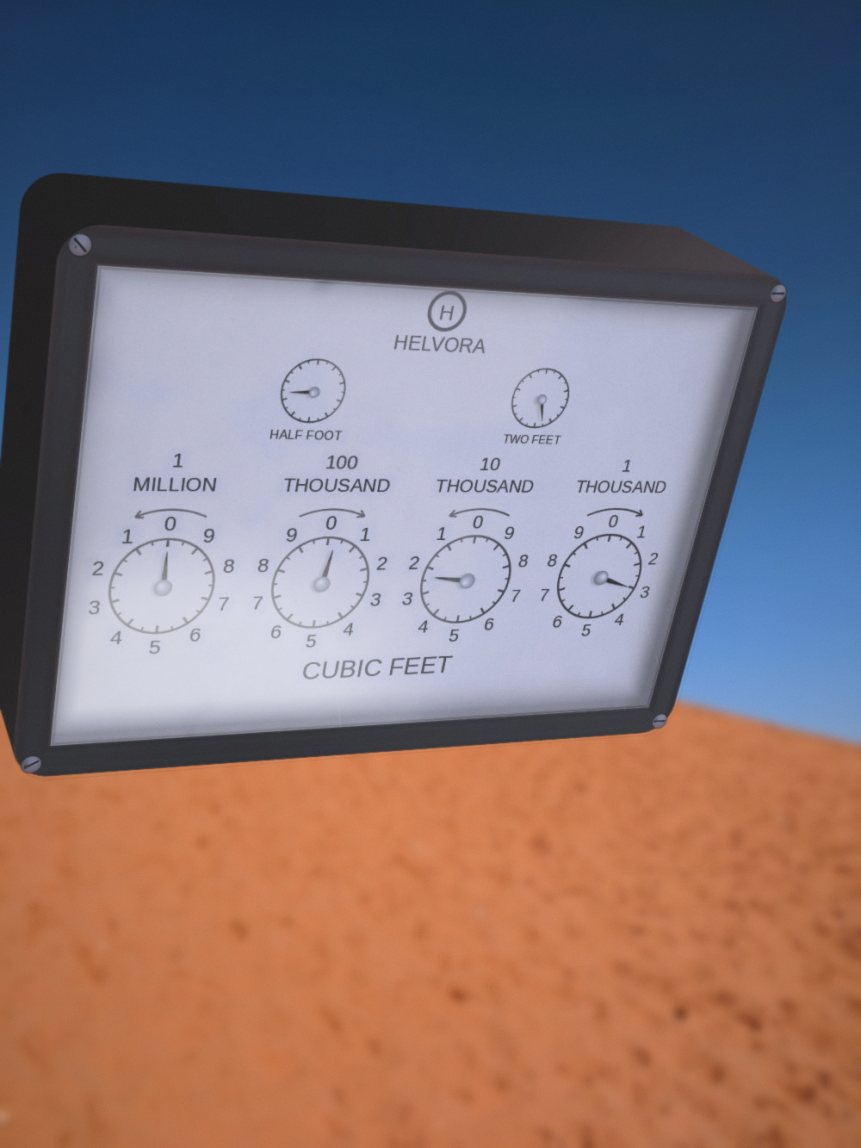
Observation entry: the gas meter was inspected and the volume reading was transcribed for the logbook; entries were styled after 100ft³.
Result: 2300ft³
